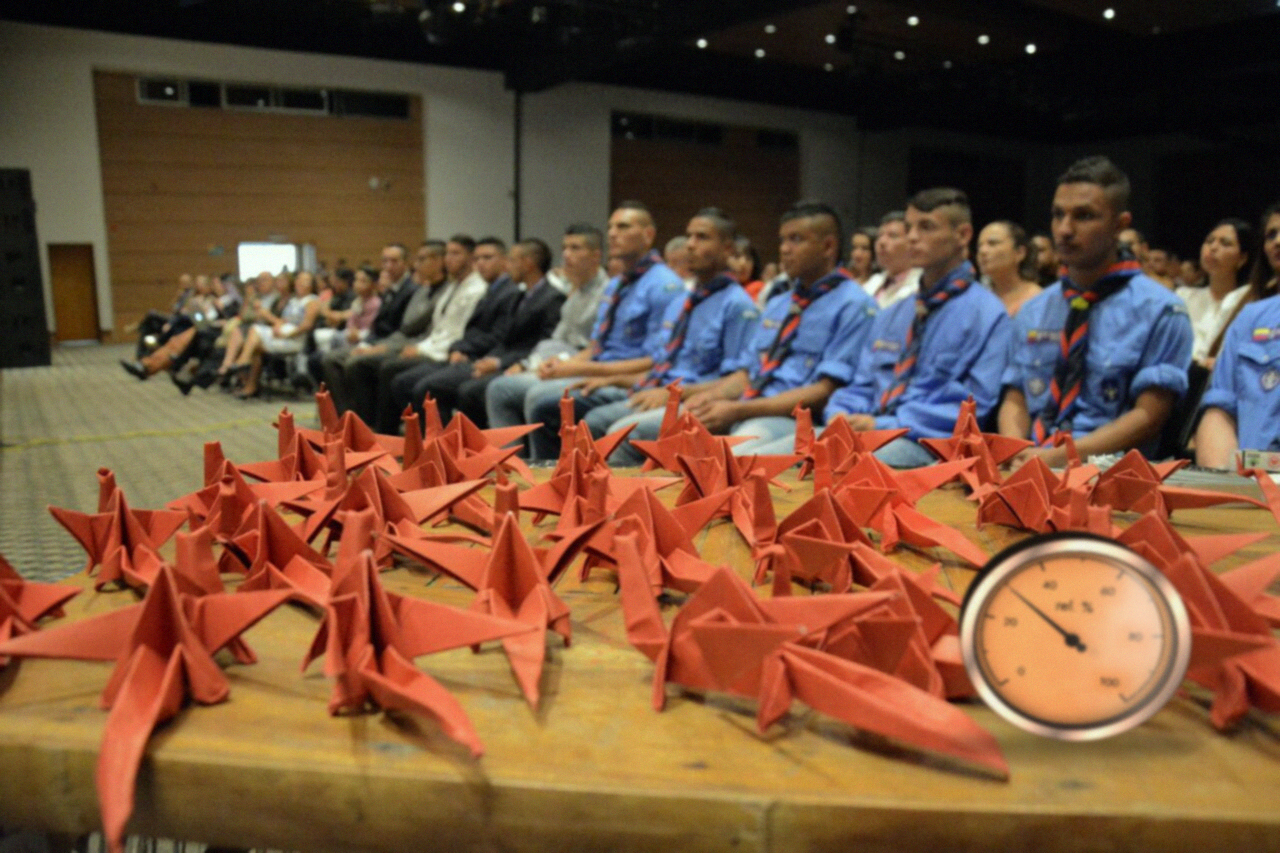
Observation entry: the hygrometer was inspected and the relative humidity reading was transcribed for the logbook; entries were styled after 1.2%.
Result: 30%
